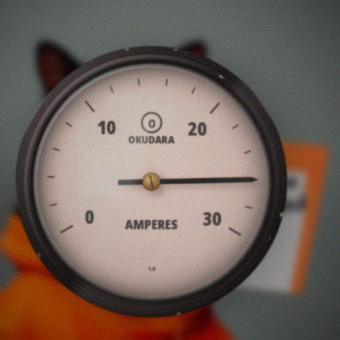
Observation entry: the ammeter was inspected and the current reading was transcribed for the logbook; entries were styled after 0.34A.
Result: 26A
